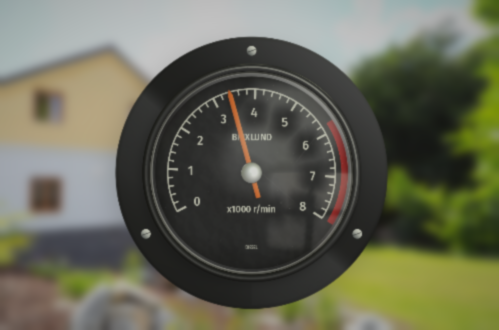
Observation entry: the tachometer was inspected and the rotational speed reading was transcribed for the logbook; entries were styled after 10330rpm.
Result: 3400rpm
